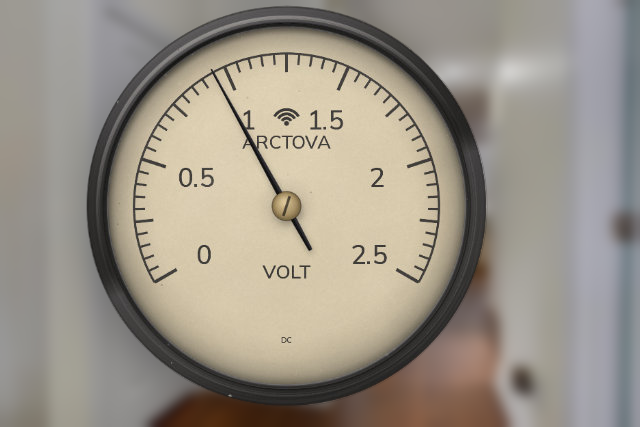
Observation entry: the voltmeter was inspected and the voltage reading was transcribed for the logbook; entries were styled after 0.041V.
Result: 0.95V
